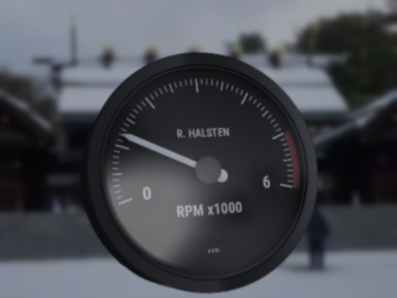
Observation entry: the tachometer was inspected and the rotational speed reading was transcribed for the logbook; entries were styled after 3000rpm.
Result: 1200rpm
